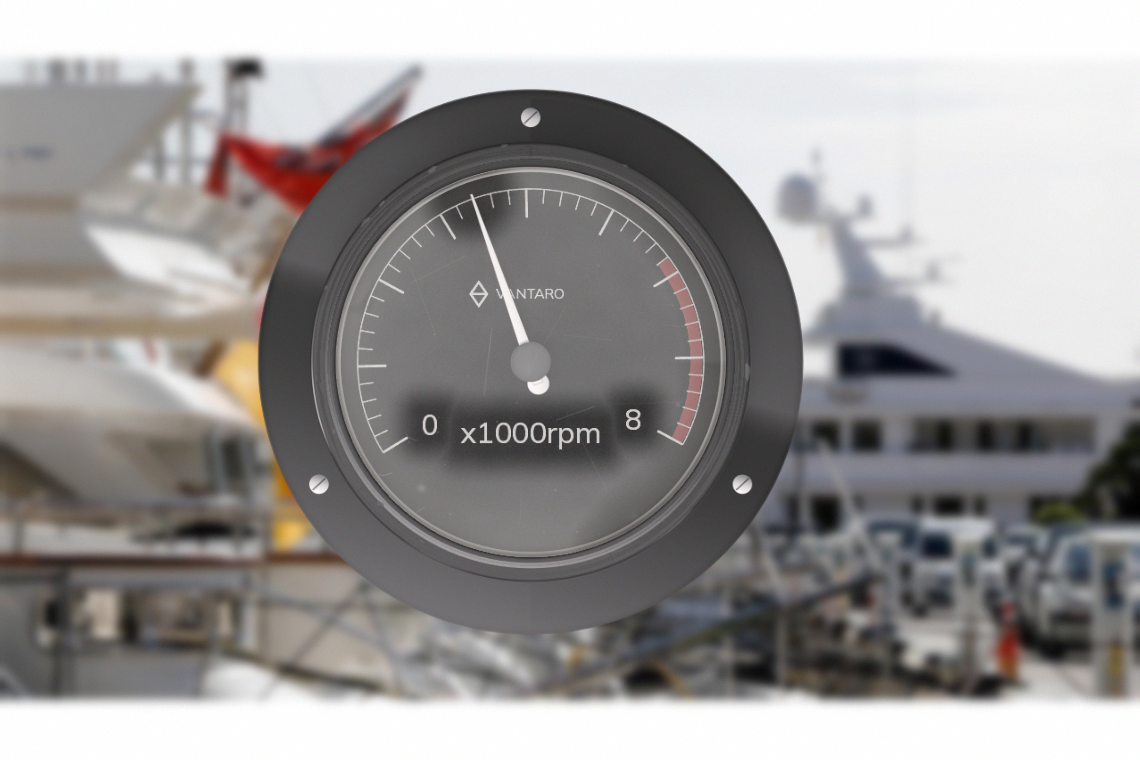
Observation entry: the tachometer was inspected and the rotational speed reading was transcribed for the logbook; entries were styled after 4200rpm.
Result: 3400rpm
